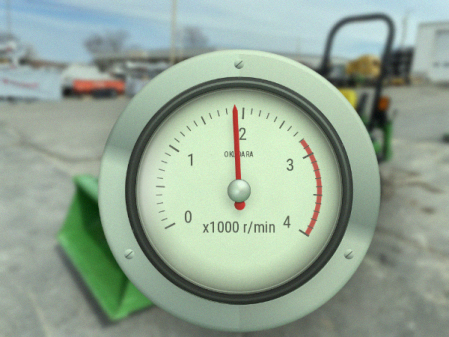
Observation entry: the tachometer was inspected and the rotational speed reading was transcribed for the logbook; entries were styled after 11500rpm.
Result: 1900rpm
